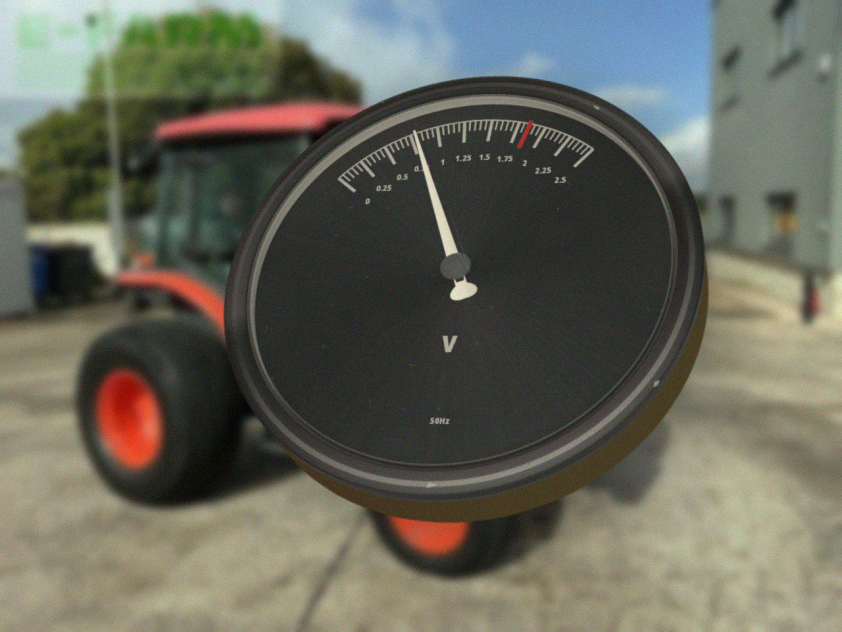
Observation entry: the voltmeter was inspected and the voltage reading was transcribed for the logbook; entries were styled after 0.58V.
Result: 0.8V
